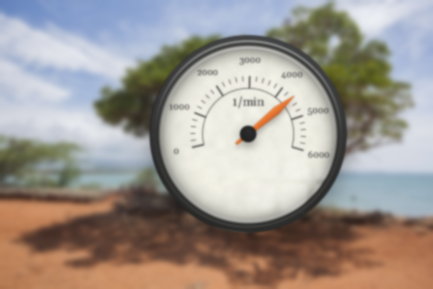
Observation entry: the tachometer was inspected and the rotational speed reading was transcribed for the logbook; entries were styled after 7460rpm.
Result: 4400rpm
